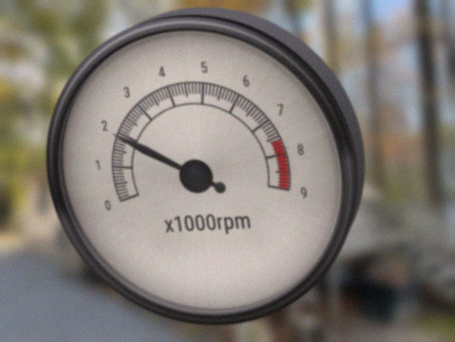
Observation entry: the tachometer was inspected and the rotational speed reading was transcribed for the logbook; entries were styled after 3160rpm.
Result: 2000rpm
